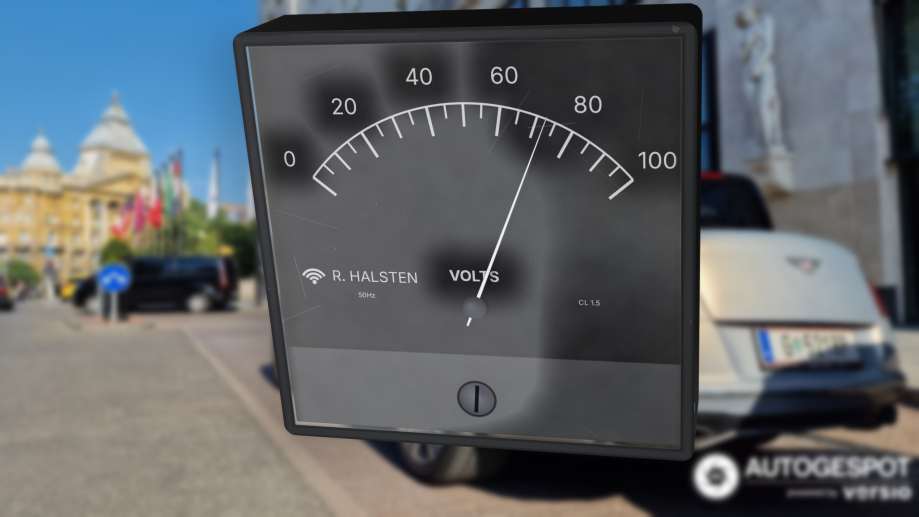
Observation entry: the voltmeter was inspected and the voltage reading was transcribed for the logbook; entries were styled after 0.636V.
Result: 72.5V
